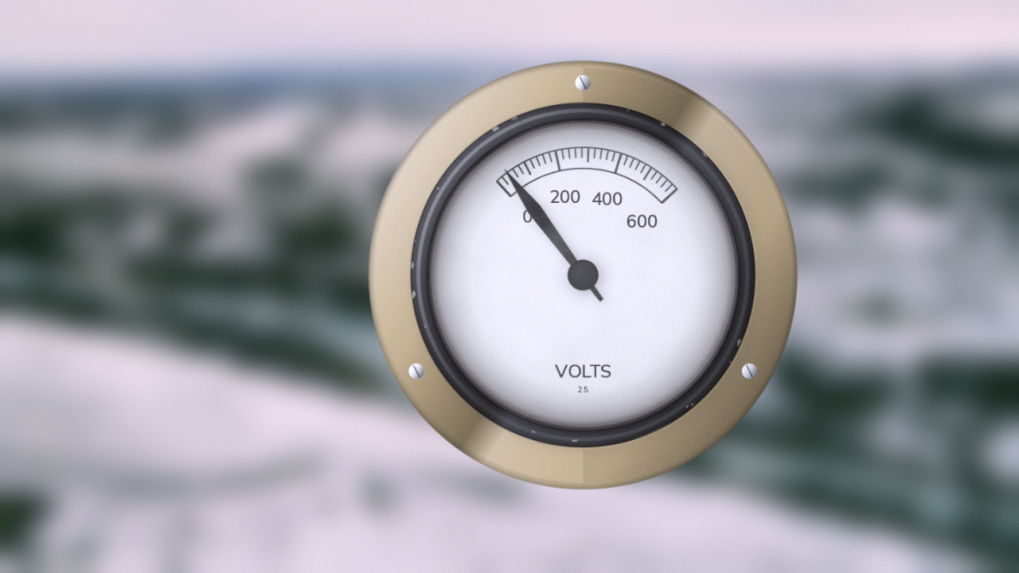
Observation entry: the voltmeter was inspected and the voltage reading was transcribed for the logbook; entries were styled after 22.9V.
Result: 40V
